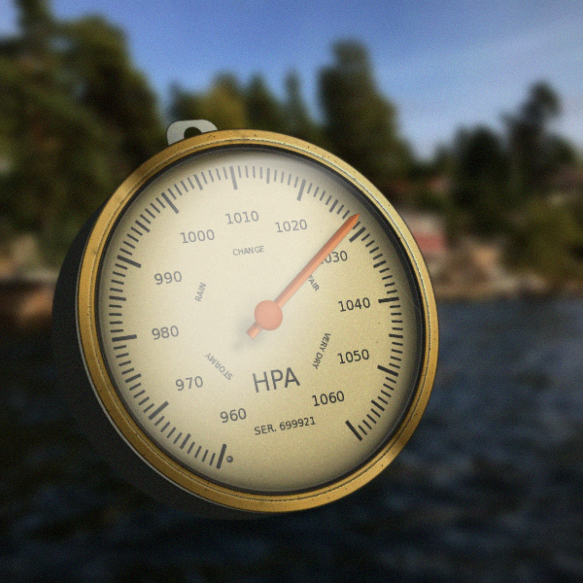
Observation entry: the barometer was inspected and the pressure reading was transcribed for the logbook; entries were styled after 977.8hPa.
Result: 1028hPa
